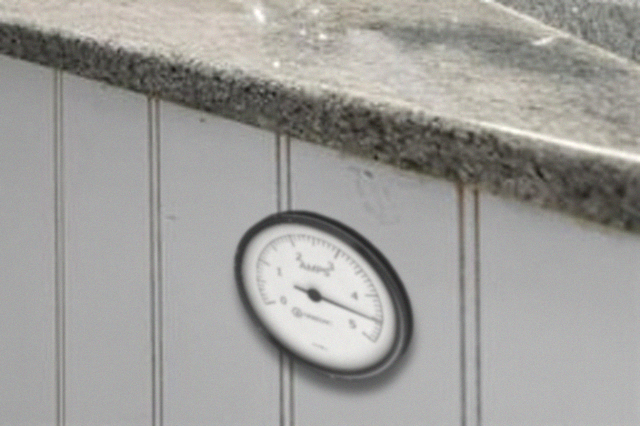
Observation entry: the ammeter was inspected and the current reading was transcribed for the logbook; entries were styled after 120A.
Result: 4.5A
